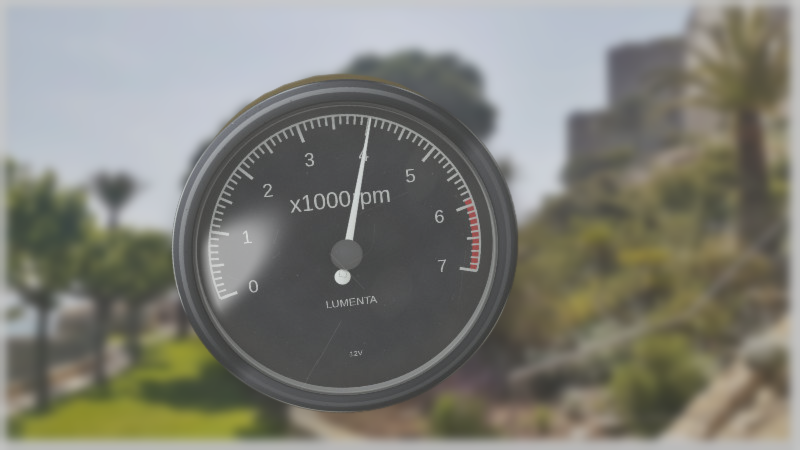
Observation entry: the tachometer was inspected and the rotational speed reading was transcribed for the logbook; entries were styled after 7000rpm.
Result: 4000rpm
